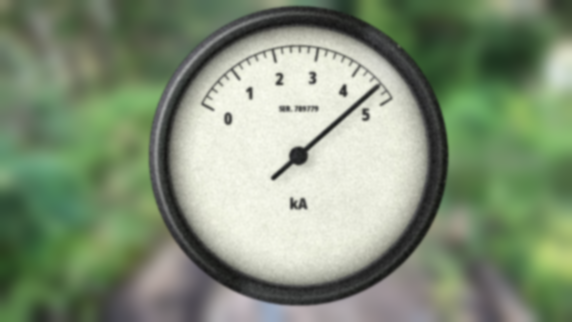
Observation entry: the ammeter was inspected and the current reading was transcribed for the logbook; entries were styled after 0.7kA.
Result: 4.6kA
